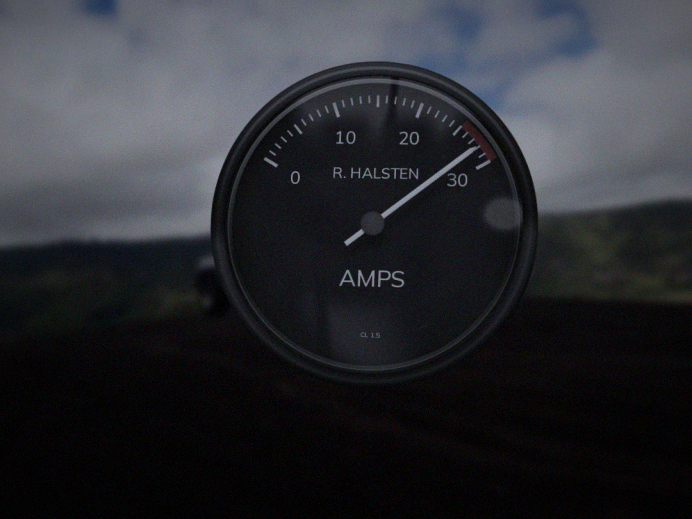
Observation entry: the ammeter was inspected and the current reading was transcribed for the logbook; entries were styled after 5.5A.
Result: 28A
